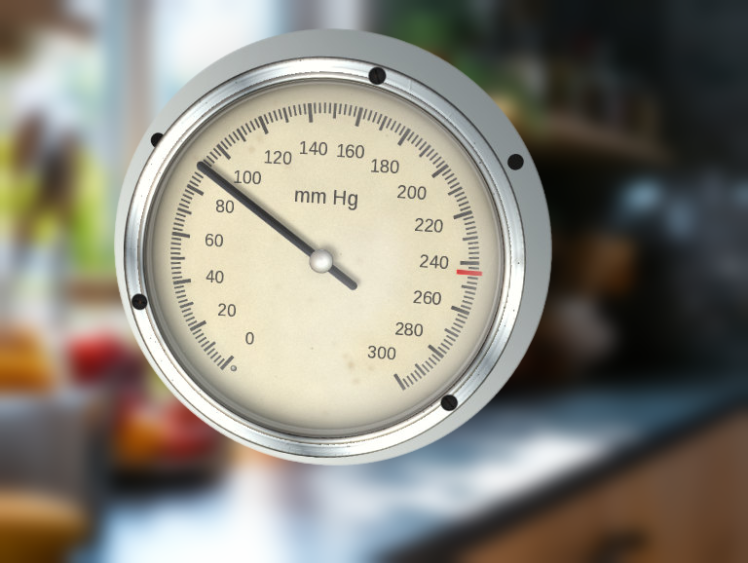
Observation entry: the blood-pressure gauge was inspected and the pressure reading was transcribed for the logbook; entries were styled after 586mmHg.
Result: 90mmHg
